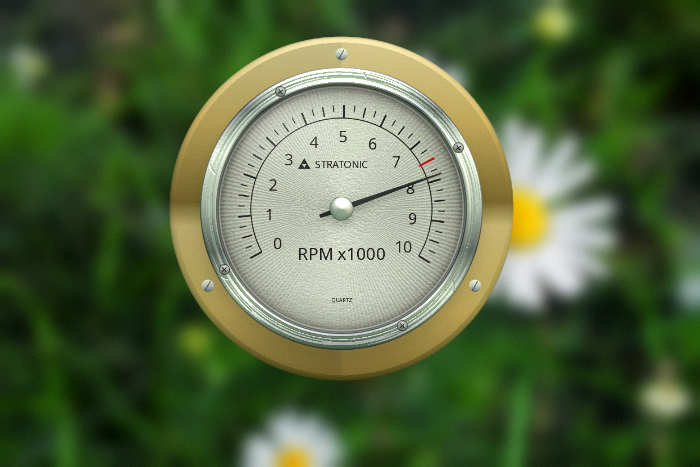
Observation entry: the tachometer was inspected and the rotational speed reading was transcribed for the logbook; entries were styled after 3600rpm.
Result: 7875rpm
